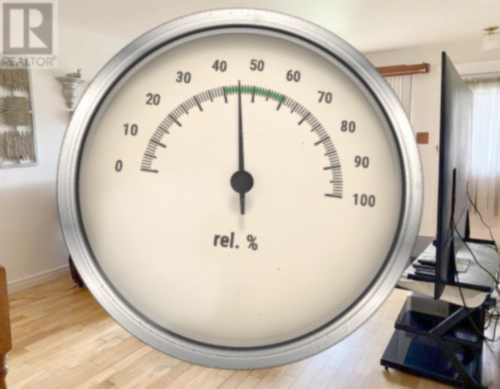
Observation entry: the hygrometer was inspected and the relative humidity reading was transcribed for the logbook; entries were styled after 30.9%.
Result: 45%
